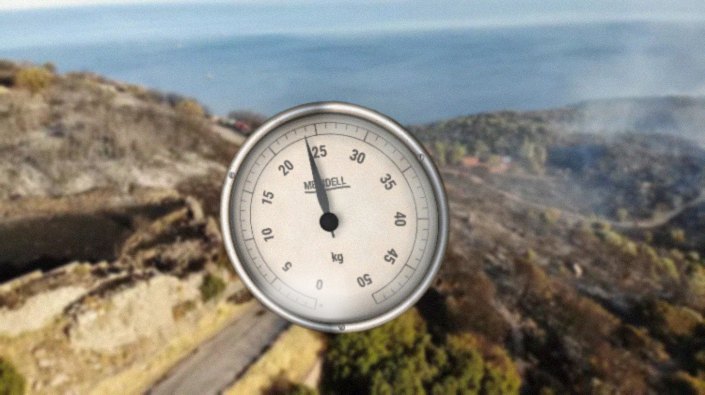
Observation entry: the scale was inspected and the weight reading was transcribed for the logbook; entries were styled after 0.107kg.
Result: 24kg
